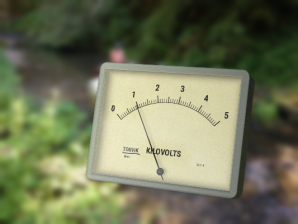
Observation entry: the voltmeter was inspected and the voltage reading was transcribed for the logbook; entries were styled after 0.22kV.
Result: 1kV
